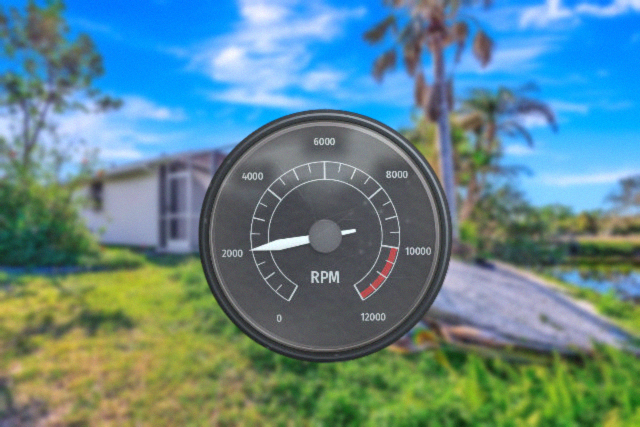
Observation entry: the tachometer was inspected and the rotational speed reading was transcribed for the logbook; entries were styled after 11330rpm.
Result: 2000rpm
